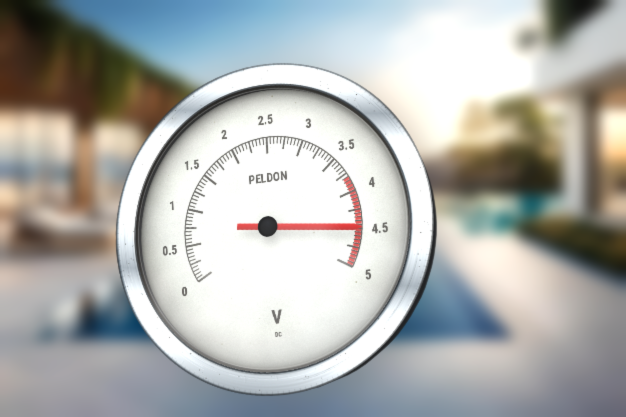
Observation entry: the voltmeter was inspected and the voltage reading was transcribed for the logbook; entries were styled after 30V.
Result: 4.5V
